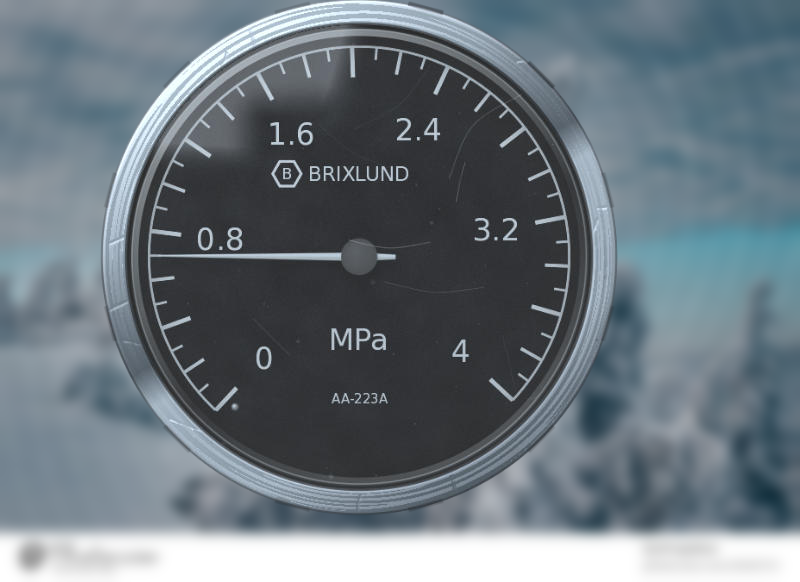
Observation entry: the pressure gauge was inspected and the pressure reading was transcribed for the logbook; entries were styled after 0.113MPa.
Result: 0.7MPa
